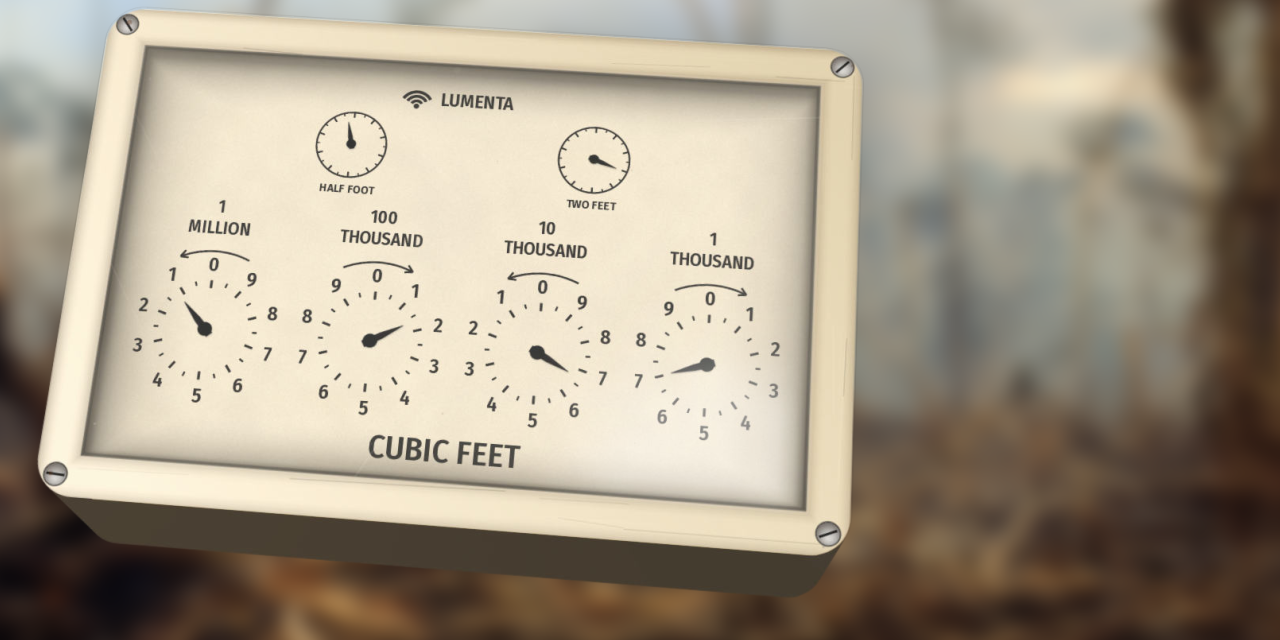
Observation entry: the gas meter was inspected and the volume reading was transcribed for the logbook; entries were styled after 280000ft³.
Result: 116700ft³
